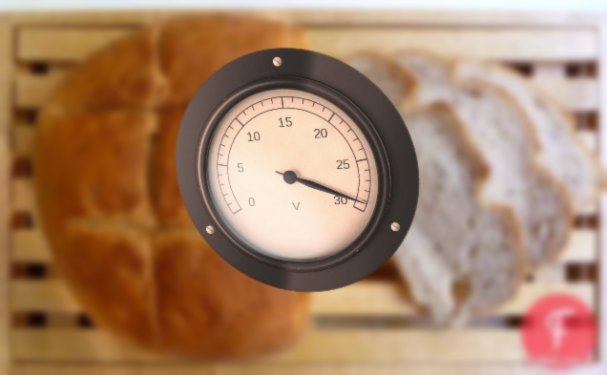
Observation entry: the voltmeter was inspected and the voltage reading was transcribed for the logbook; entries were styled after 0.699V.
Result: 29V
